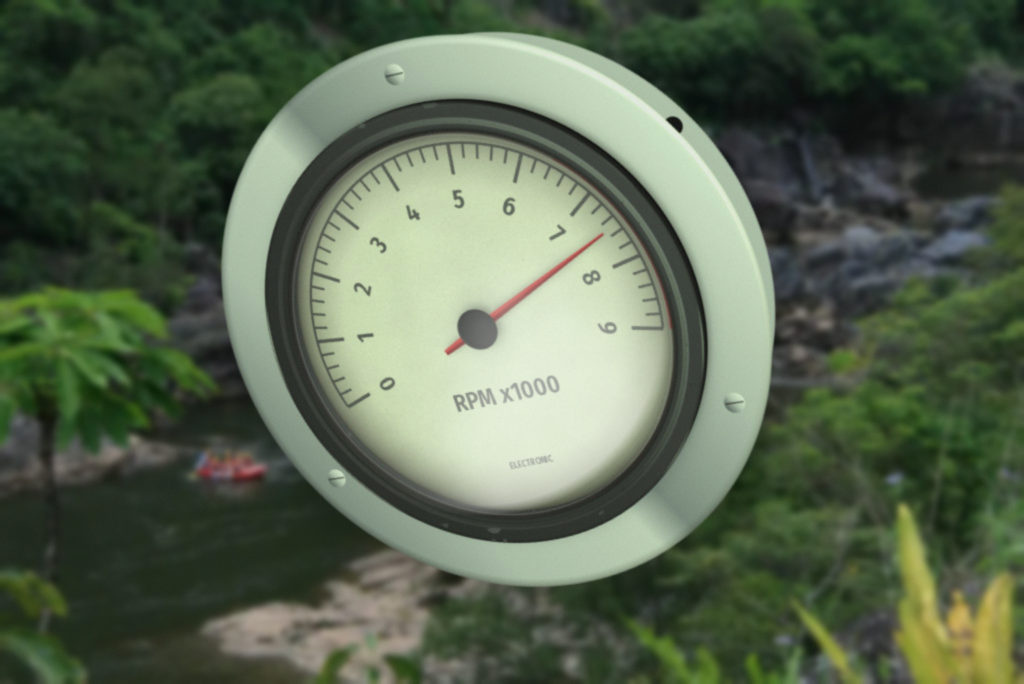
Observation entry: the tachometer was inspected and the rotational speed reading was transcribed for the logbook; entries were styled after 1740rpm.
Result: 7500rpm
